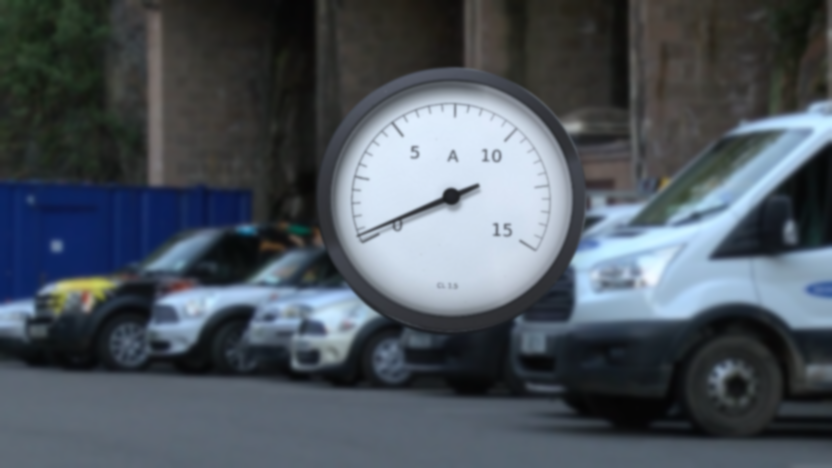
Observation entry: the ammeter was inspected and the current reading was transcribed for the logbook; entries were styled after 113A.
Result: 0.25A
